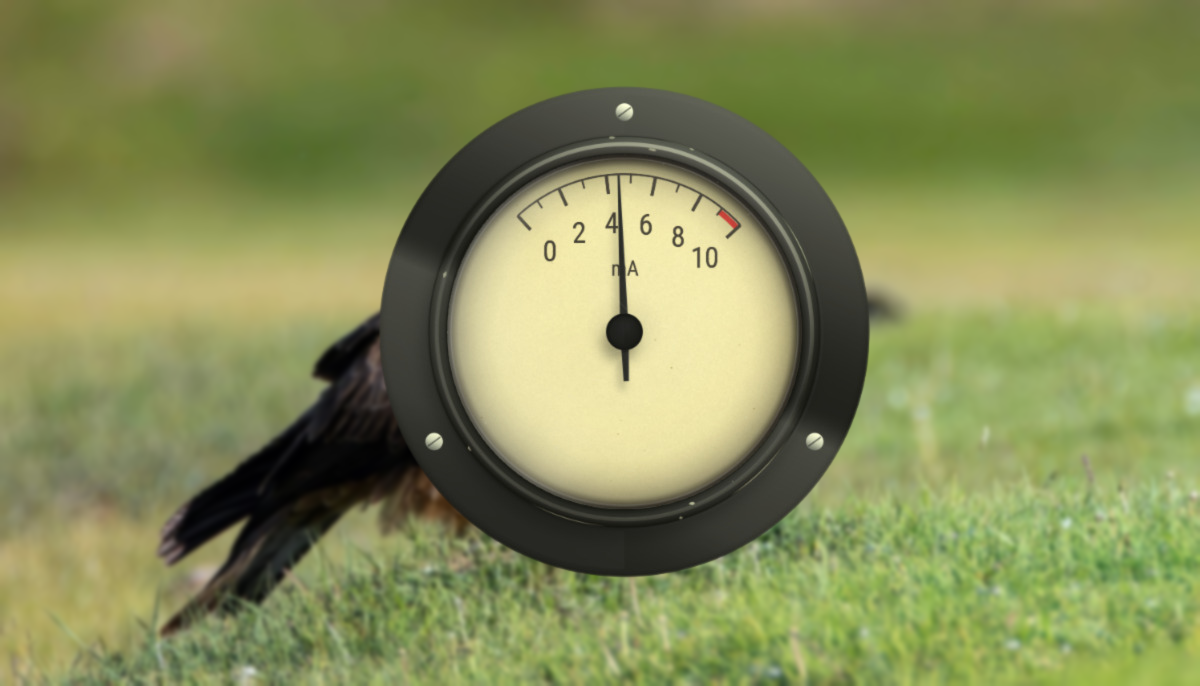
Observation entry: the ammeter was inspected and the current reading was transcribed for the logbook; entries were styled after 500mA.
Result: 4.5mA
